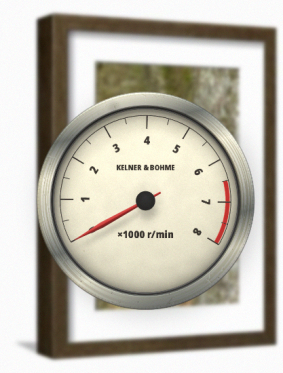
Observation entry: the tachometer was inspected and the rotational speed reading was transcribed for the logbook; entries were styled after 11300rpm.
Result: 0rpm
